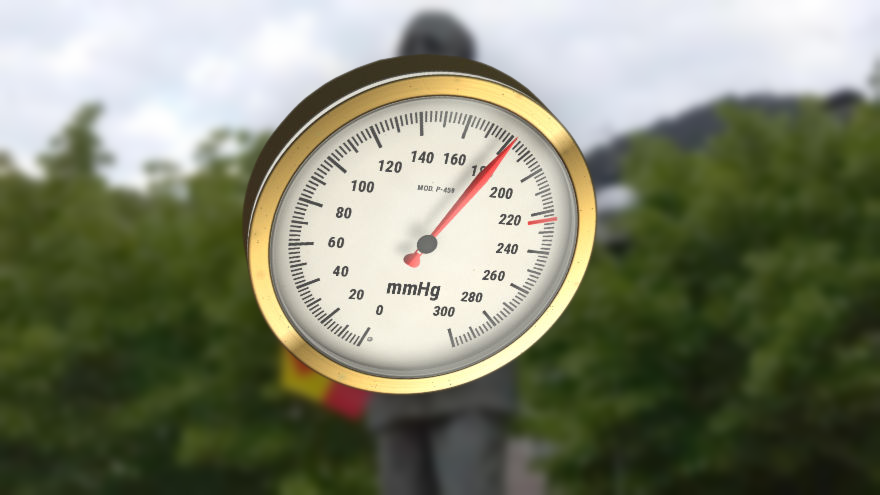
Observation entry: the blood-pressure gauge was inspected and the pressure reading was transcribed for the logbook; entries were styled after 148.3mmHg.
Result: 180mmHg
